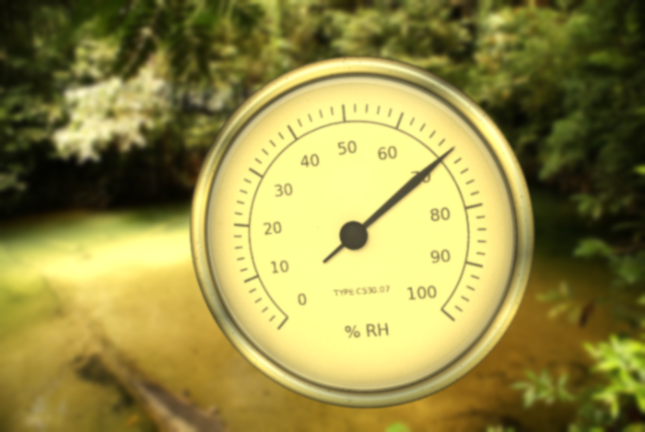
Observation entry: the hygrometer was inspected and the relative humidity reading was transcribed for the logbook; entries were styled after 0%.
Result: 70%
